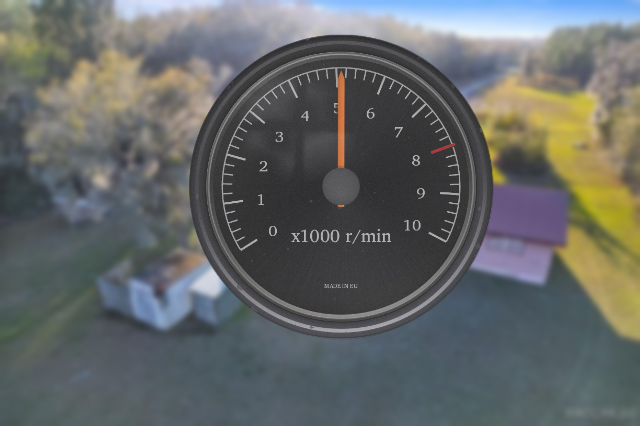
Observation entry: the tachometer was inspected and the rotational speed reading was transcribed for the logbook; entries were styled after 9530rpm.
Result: 5100rpm
